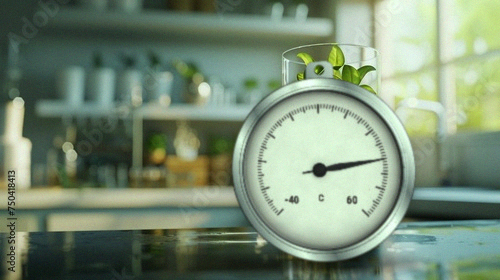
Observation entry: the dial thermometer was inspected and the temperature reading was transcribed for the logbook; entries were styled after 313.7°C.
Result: 40°C
